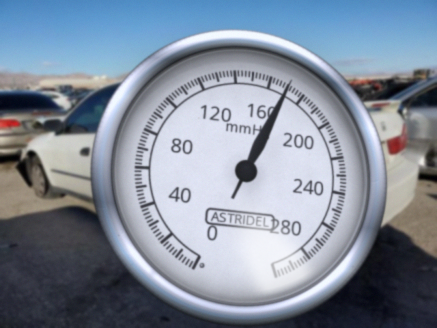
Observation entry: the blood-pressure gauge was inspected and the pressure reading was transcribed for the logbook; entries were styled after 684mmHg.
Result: 170mmHg
